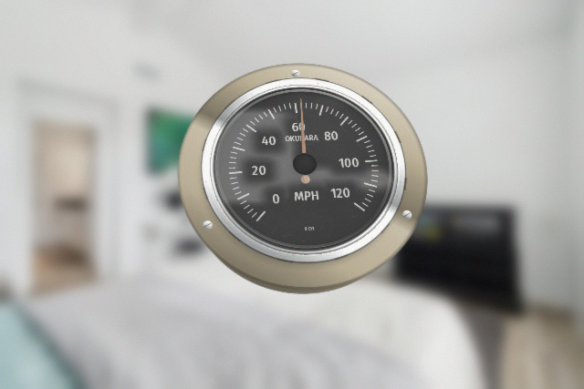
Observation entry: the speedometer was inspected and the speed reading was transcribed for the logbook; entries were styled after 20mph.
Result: 62mph
